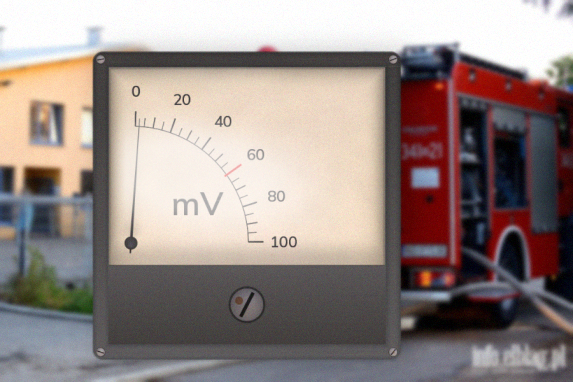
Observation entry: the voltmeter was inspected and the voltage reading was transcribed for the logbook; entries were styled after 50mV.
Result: 2.5mV
